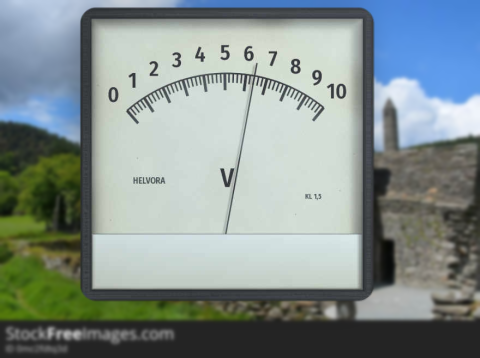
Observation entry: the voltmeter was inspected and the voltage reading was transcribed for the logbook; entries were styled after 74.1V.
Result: 6.4V
